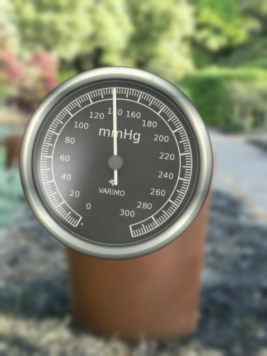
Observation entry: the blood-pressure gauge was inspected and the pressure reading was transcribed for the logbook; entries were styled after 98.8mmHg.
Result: 140mmHg
